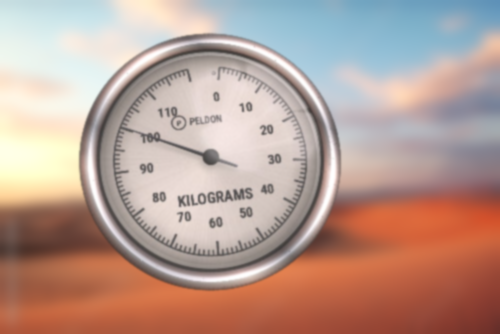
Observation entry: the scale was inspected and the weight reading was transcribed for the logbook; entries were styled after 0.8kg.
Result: 100kg
